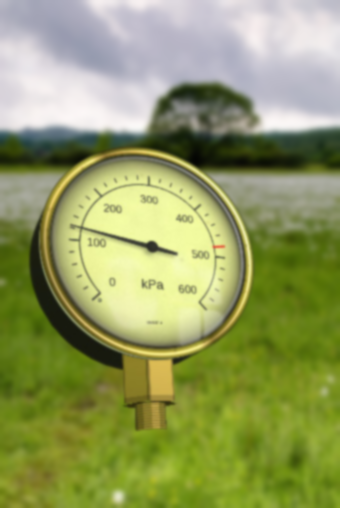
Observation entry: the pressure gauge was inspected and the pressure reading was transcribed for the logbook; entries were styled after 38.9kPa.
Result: 120kPa
